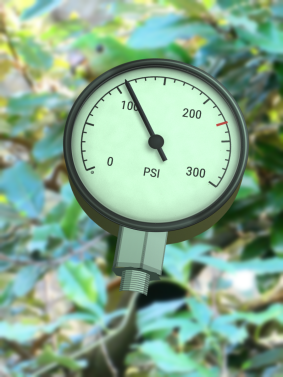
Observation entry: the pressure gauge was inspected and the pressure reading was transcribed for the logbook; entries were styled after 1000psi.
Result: 110psi
